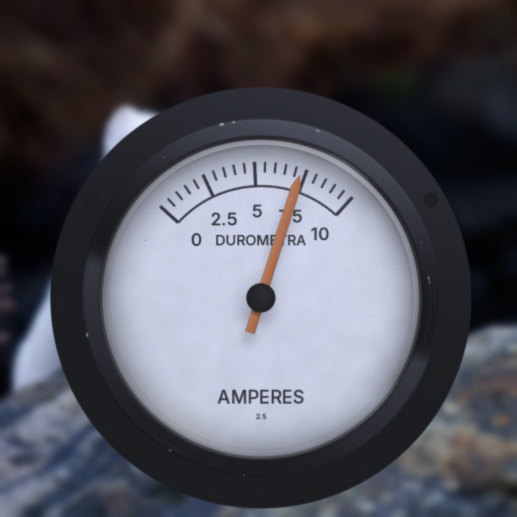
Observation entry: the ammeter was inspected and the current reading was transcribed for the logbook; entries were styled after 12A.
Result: 7.25A
